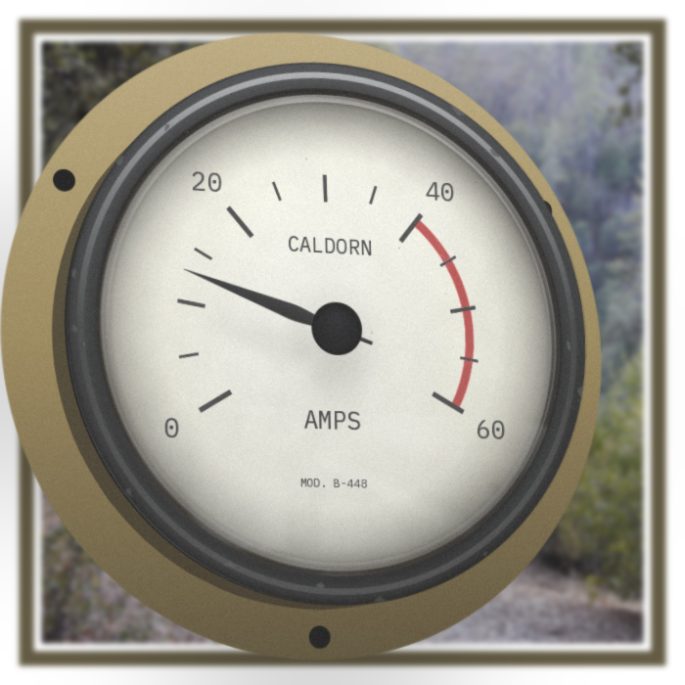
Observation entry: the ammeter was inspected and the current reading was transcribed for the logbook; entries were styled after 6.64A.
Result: 12.5A
